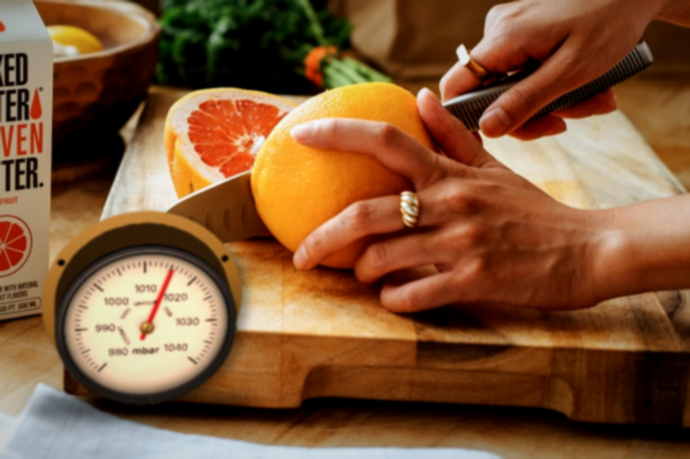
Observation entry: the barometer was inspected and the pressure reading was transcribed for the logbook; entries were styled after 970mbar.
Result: 1015mbar
